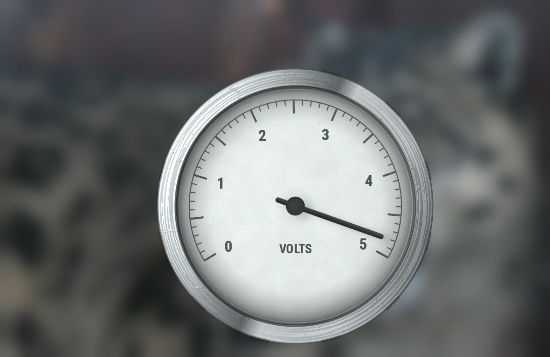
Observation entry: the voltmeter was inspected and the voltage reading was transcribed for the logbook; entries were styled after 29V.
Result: 4.8V
